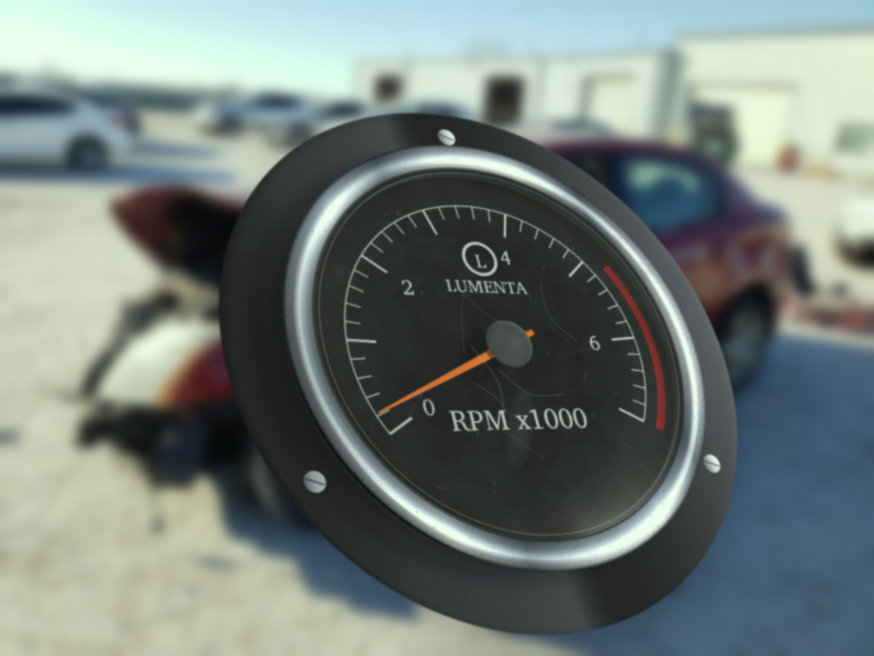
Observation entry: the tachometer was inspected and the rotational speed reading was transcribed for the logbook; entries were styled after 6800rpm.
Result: 200rpm
